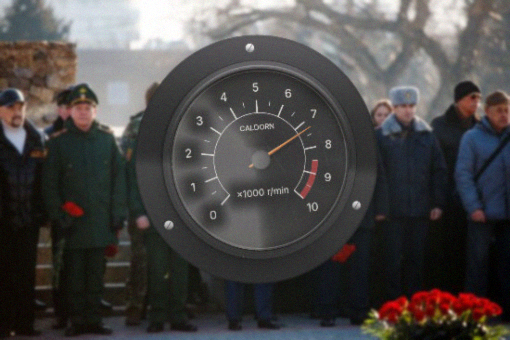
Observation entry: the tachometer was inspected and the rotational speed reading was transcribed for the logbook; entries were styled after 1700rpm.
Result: 7250rpm
